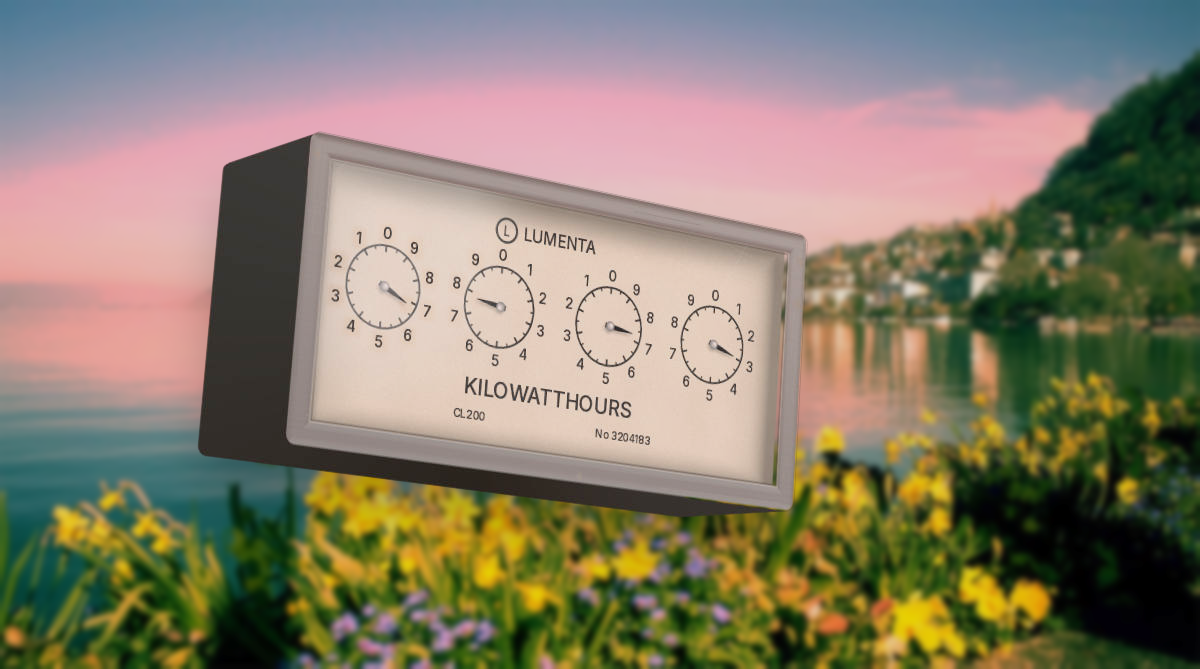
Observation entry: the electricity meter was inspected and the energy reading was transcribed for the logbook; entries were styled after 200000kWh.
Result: 6773kWh
